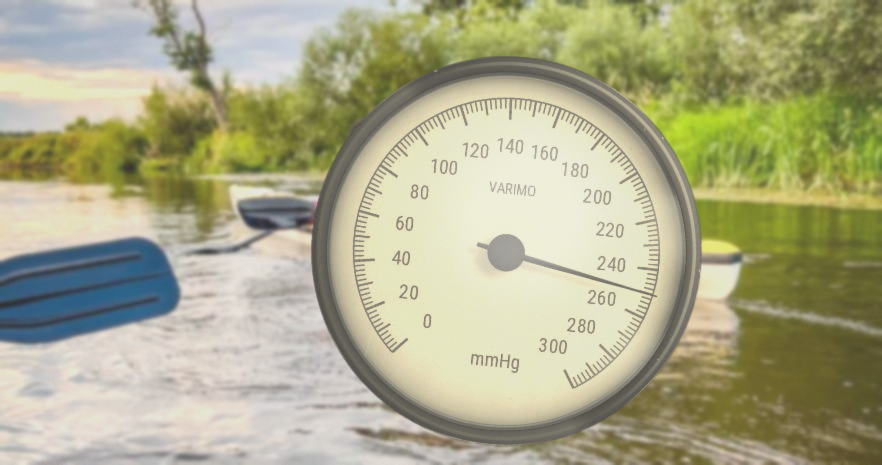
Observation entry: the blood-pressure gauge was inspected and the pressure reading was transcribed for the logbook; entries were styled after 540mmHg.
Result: 250mmHg
